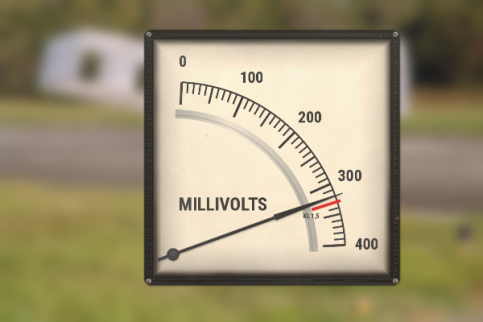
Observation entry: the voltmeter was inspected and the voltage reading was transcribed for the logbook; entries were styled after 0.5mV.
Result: 320mV
